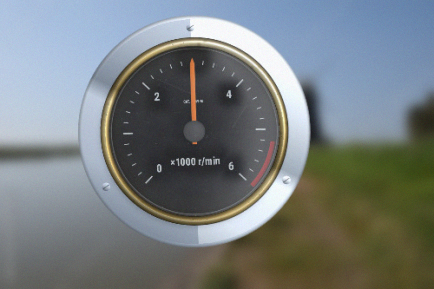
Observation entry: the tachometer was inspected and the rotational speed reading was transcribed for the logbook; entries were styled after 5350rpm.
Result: 3000rpm
